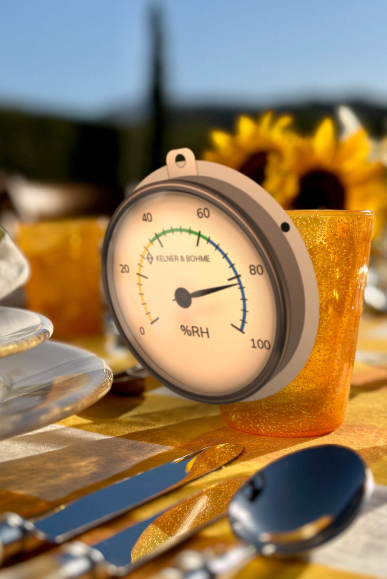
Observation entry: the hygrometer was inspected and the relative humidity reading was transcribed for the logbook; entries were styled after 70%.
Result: 82%
